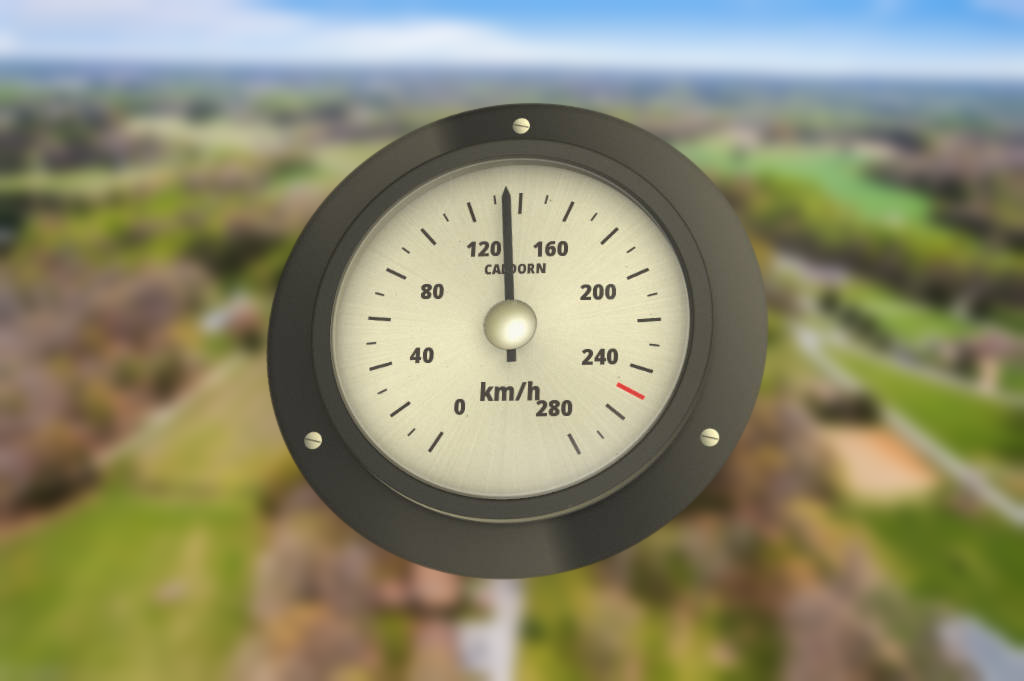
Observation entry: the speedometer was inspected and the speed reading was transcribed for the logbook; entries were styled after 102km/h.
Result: 135km/h
